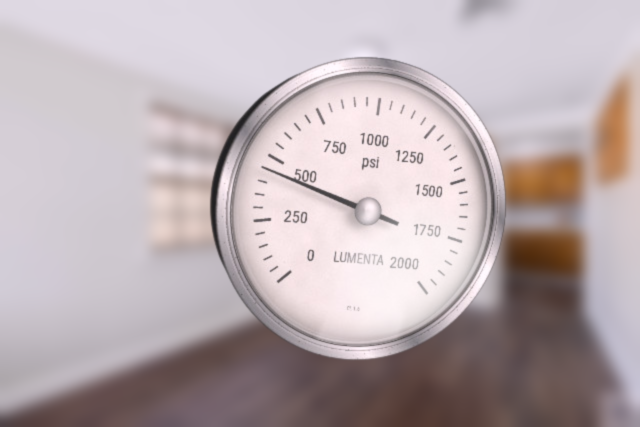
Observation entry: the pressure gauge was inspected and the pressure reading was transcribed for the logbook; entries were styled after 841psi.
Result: 450psi
